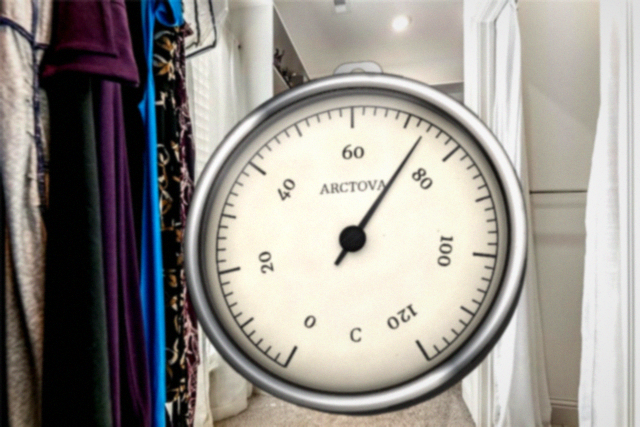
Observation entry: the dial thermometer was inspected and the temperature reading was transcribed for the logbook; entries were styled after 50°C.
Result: 74°C
